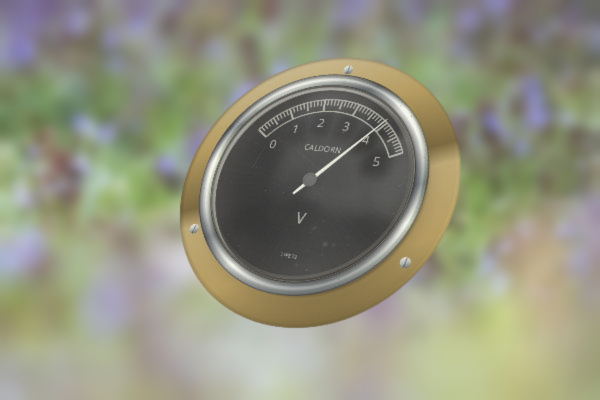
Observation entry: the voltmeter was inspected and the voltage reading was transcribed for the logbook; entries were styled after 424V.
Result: 4V
